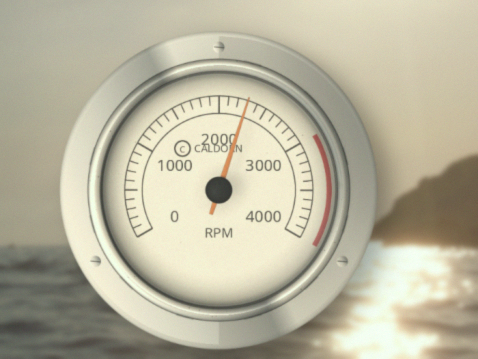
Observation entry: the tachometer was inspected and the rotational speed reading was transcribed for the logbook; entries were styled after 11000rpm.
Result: 2300rpm
